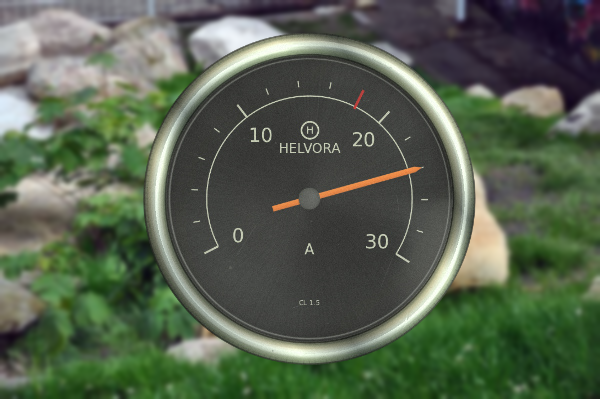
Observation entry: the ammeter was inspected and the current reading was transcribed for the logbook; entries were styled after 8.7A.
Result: 24A
